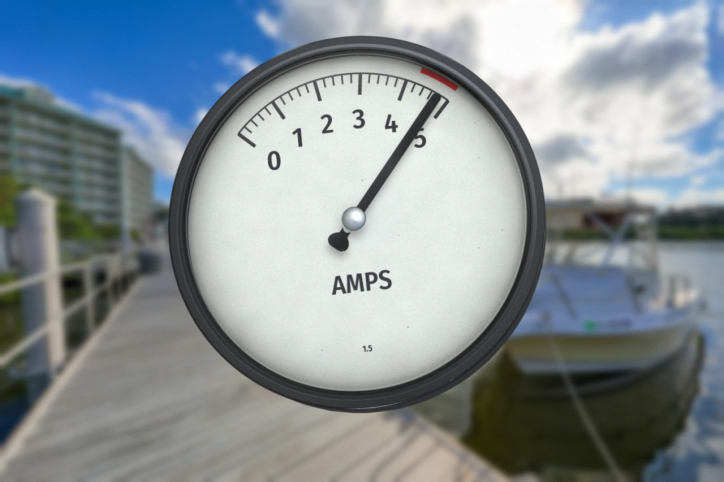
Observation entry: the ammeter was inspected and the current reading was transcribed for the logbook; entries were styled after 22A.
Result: 4.8A
